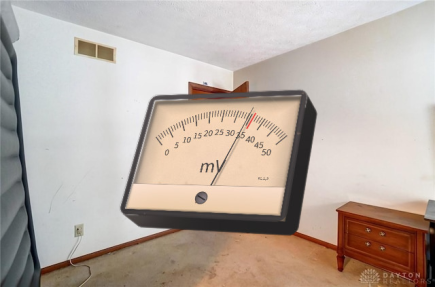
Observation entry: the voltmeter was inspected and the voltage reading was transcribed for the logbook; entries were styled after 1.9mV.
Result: 35mV
